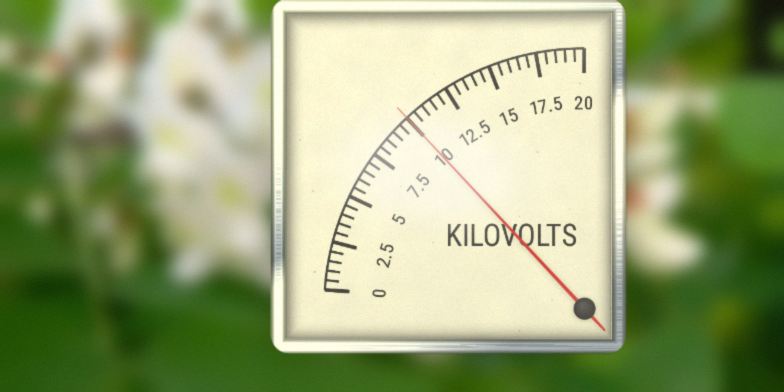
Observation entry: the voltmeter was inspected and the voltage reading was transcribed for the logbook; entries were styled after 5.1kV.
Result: 10kV
